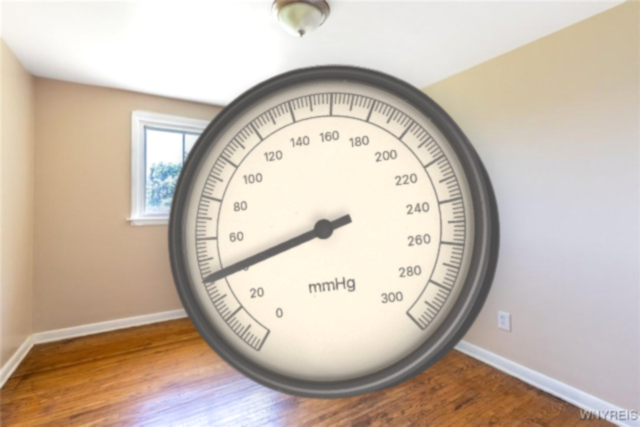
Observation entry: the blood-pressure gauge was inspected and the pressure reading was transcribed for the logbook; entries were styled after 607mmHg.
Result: 40mmHg
